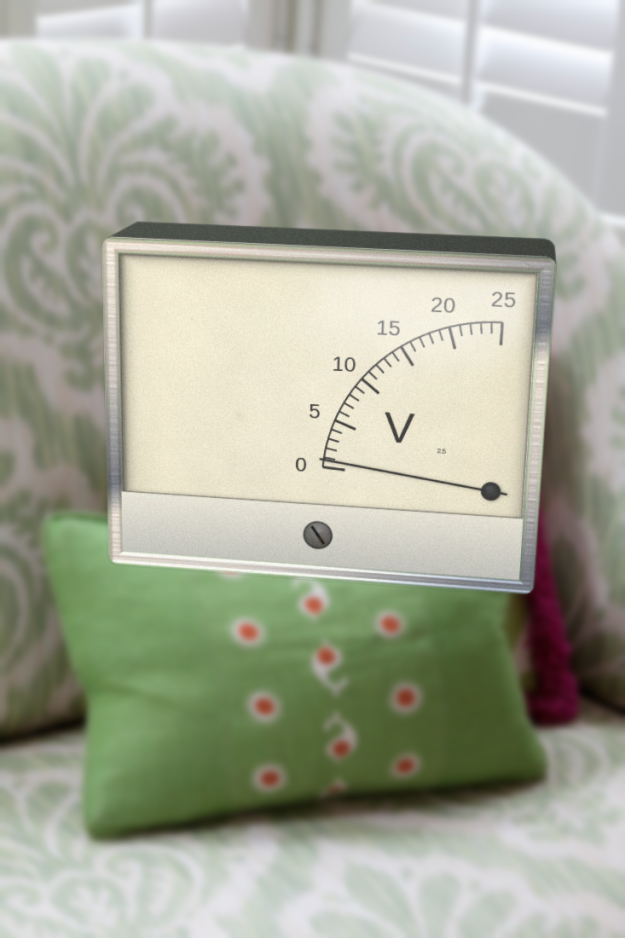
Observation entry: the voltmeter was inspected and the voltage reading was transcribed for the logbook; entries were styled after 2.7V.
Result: 1V
